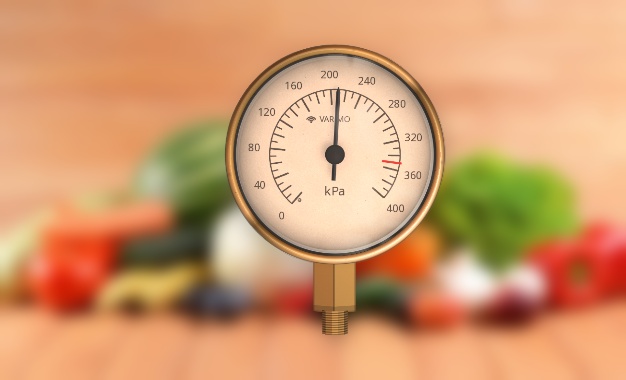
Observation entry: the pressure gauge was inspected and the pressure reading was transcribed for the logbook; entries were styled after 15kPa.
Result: 210kPa
